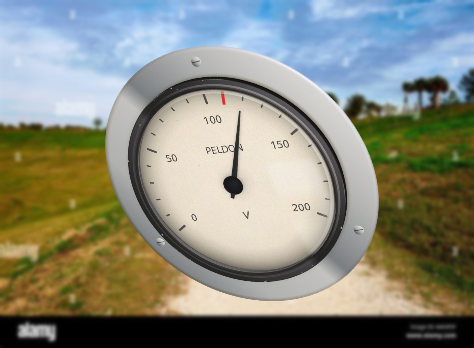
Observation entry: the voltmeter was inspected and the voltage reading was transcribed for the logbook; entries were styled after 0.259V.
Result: 120V
